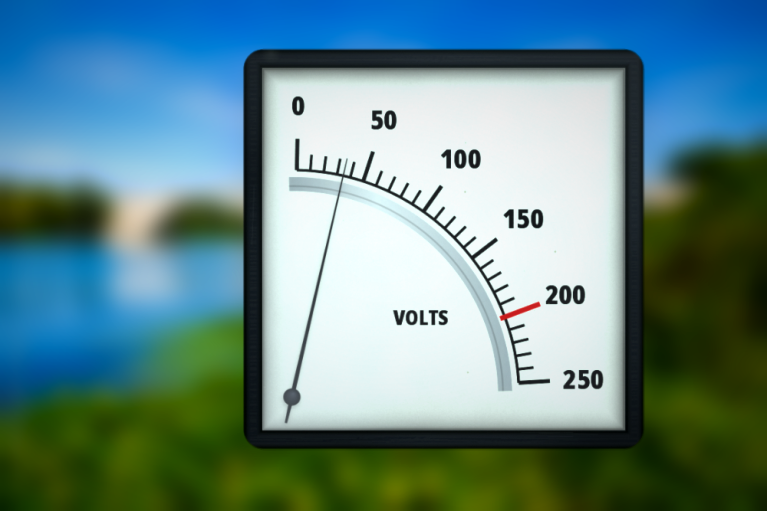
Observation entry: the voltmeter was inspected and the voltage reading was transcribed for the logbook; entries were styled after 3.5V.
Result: 35V
